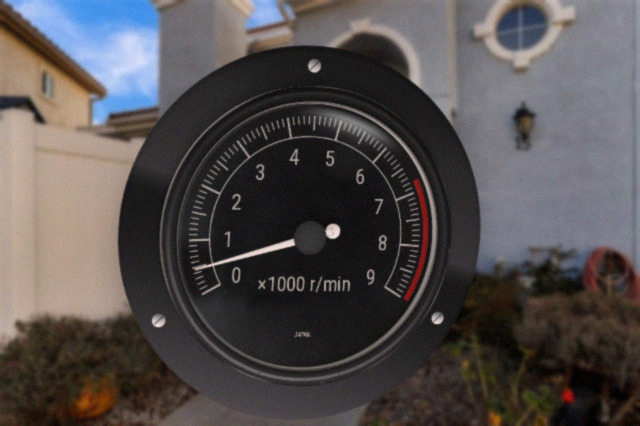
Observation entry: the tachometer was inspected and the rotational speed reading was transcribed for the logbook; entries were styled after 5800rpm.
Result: 500rpm
